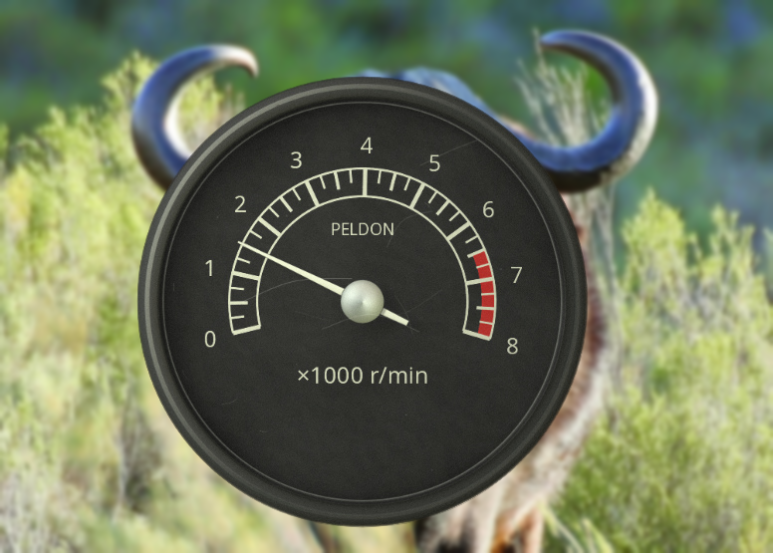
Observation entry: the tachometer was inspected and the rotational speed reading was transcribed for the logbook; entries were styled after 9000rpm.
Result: 1500rpm
